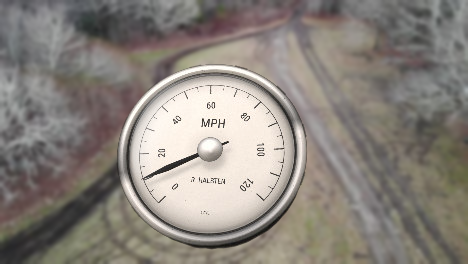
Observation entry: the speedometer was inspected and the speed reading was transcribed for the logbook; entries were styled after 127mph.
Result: 10mph
